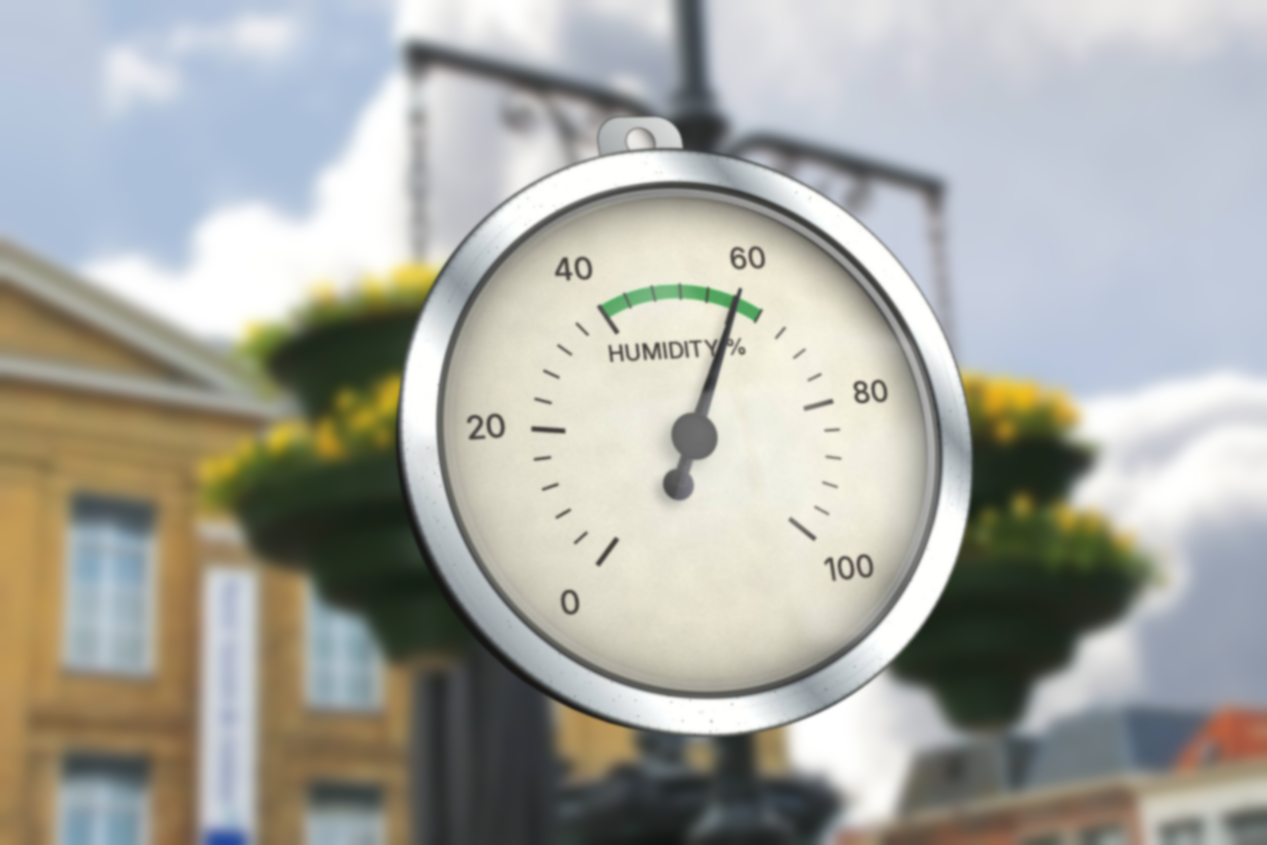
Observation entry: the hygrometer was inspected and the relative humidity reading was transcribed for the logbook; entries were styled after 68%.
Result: 60%
